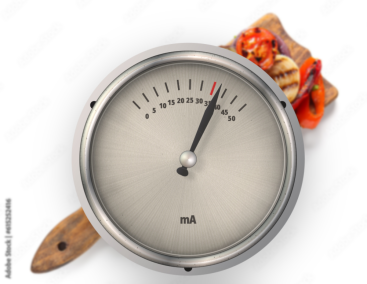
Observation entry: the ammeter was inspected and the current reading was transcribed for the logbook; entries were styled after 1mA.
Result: 37.5mA
